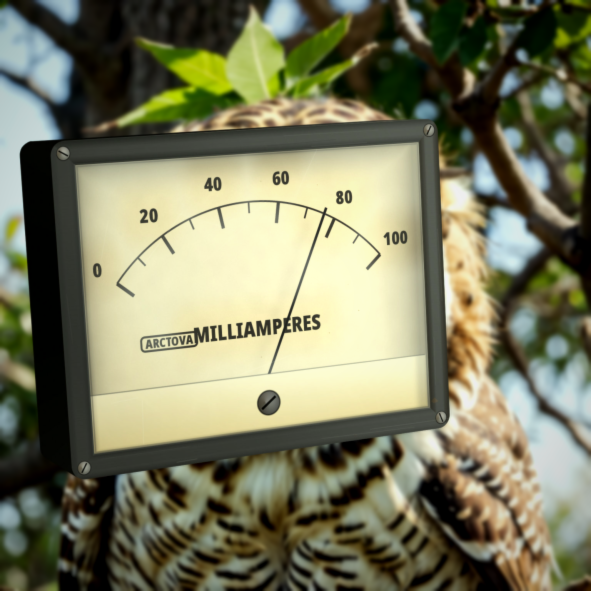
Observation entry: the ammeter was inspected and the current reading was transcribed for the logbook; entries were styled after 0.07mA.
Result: 75mA
